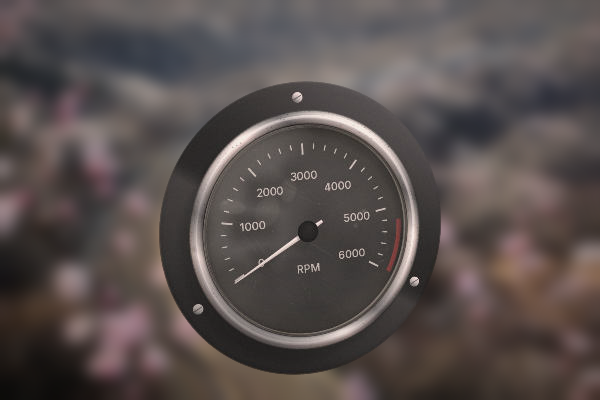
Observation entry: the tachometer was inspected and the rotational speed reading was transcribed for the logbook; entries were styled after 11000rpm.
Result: 0rpm
